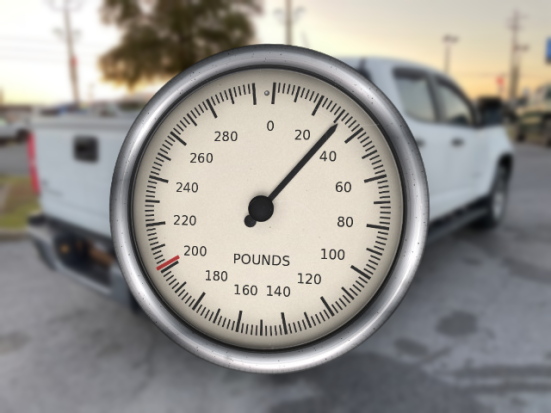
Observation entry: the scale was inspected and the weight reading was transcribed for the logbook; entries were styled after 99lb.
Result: 32lb
